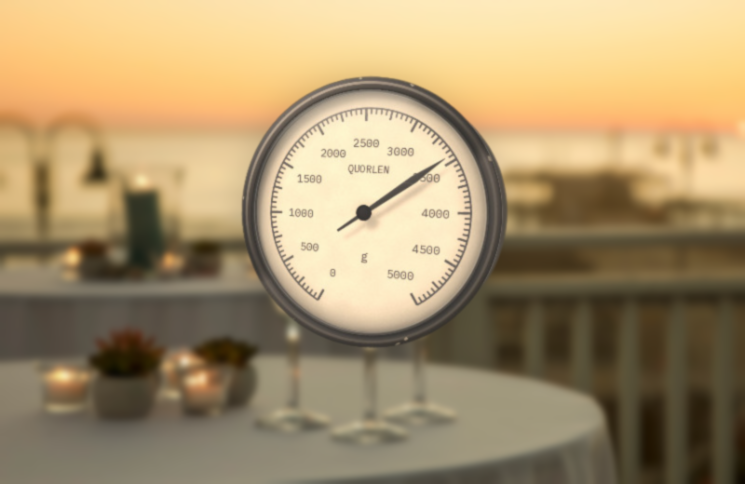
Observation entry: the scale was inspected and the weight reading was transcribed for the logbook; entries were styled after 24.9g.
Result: 3450g
